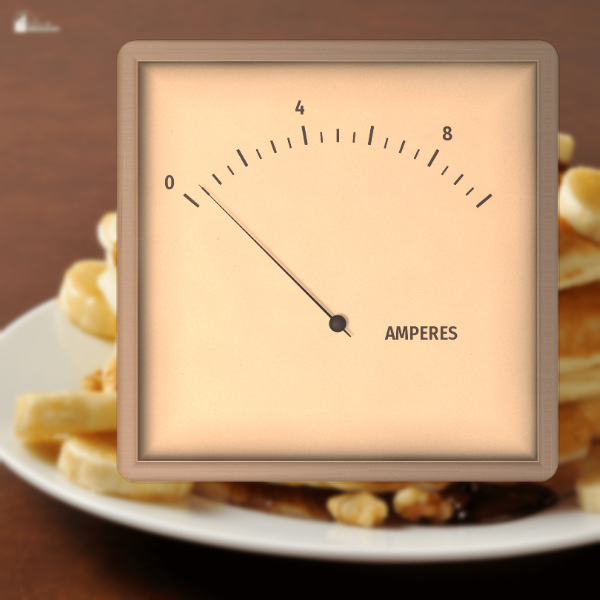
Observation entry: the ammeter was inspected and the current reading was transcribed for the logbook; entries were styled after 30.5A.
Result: 0.5A
